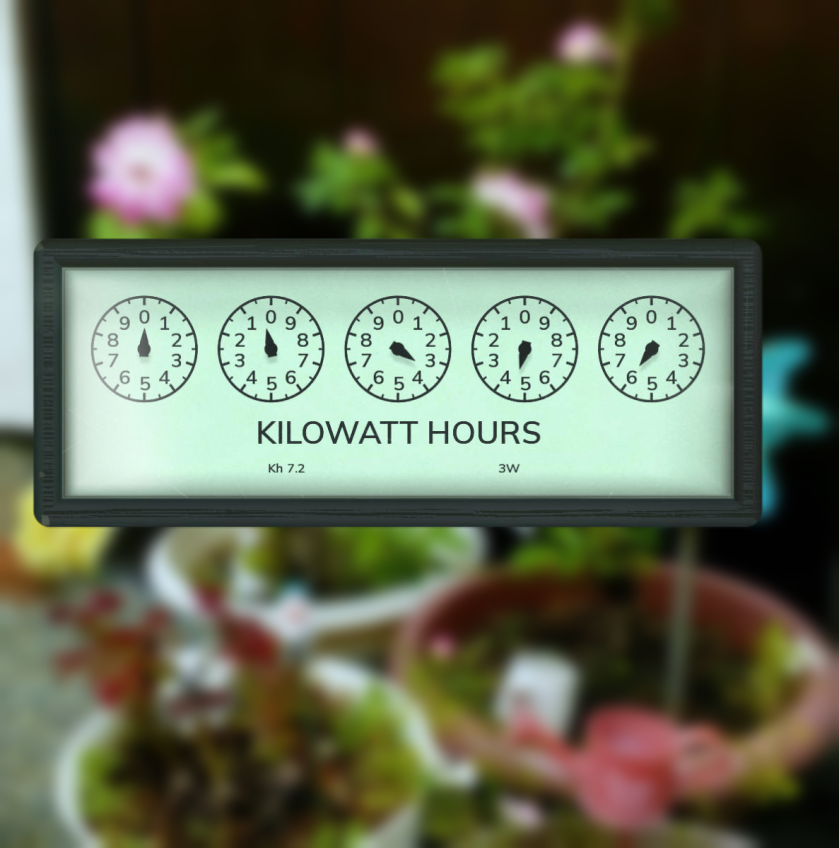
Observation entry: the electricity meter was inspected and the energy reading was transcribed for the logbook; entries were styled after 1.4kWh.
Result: 346kWh
